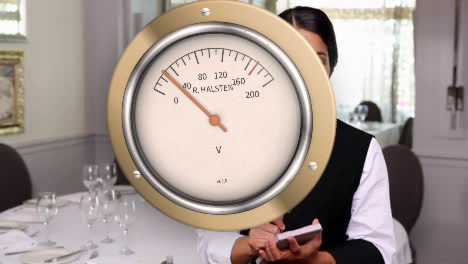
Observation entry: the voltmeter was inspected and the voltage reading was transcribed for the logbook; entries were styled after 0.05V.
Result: 30V
